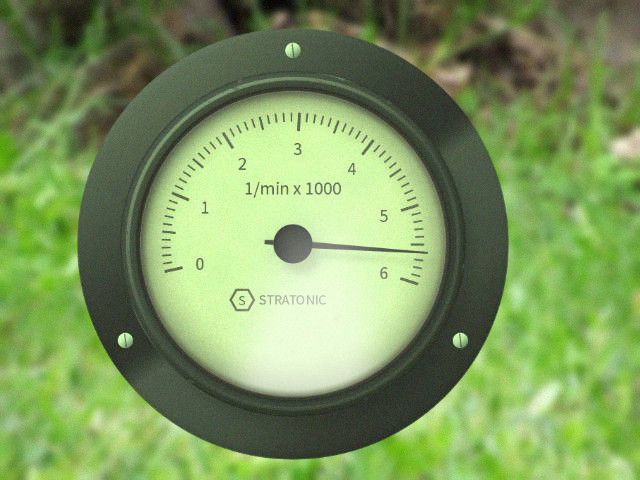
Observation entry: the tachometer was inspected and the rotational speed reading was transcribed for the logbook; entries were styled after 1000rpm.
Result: 5600rpm
